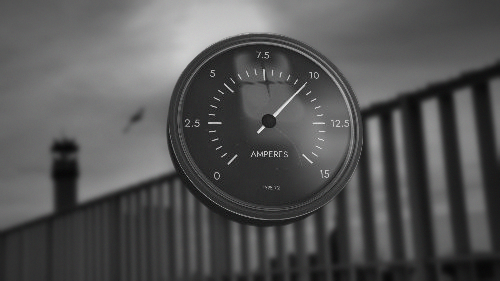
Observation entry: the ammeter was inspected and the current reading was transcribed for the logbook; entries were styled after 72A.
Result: 10A
